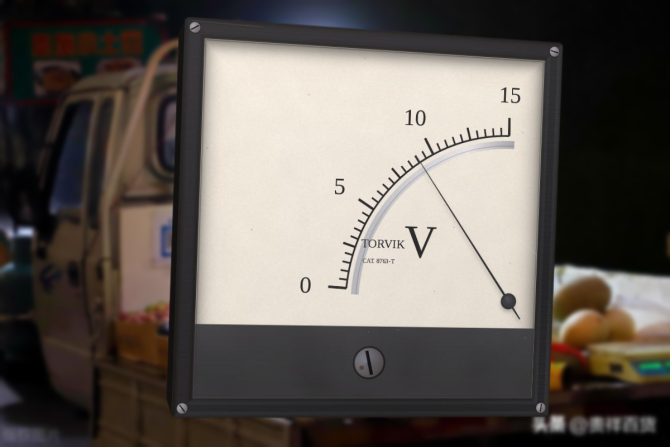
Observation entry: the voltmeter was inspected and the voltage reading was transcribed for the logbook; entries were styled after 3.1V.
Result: 9V
